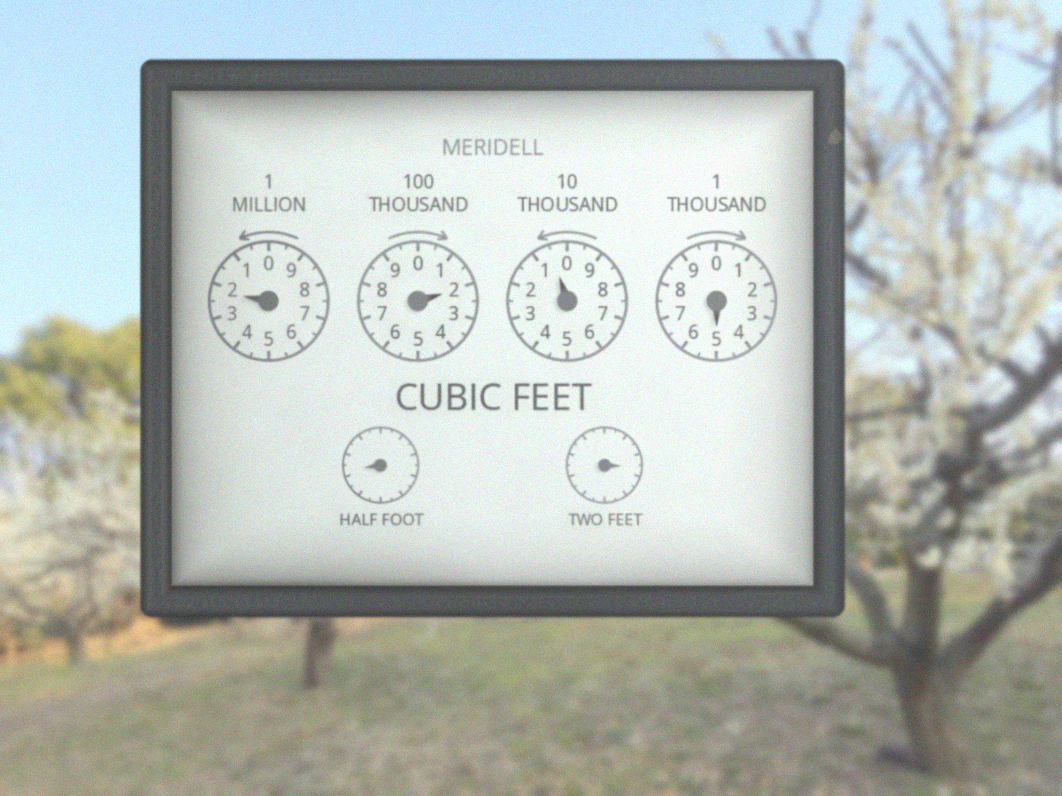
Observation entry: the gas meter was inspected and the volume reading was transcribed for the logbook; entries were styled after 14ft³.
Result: 220500ft³
